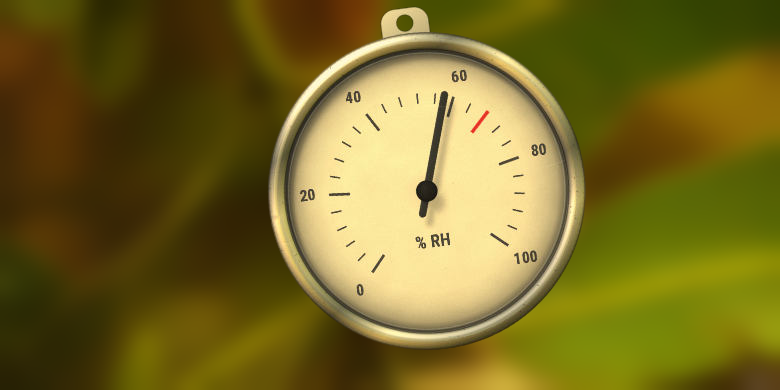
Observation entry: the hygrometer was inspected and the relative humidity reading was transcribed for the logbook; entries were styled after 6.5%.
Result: 58%
